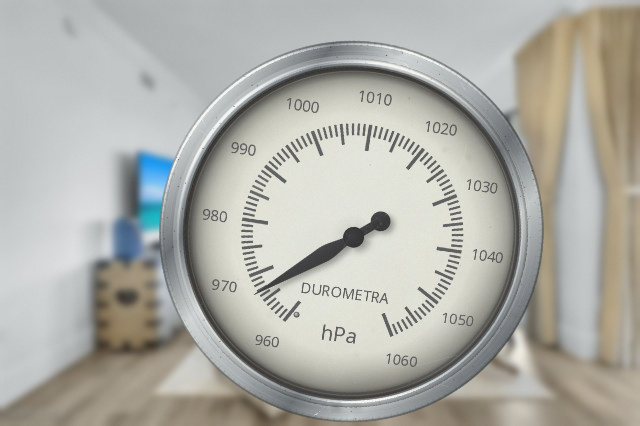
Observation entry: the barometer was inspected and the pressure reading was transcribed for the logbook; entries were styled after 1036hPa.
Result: 967hPa
